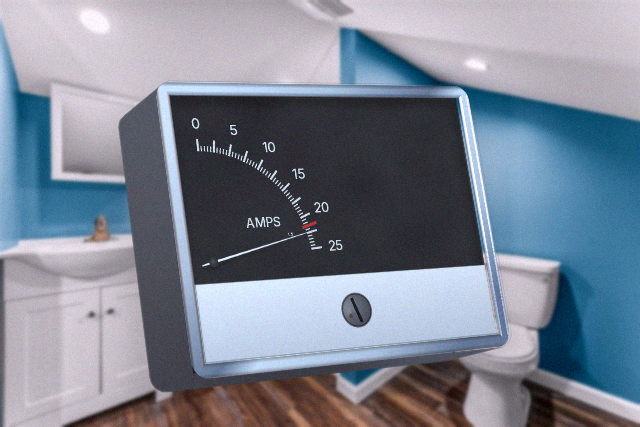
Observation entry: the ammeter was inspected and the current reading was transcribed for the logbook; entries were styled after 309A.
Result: 22.5A
